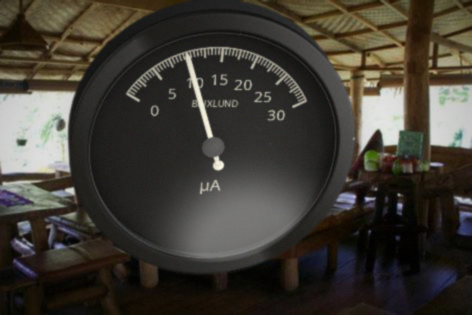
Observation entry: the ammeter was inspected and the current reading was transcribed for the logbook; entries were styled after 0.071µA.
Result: 10µA
